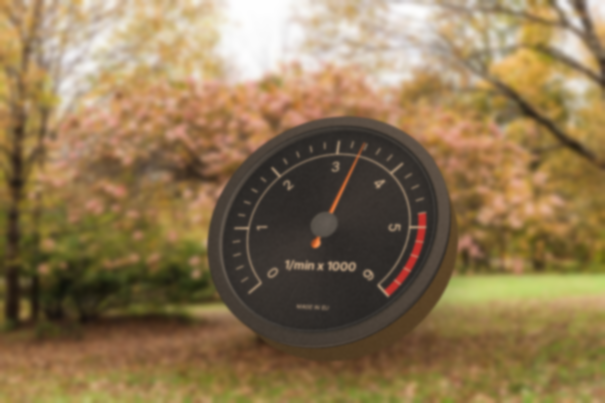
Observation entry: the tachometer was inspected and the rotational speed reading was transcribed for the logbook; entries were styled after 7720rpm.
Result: 3400rpm
